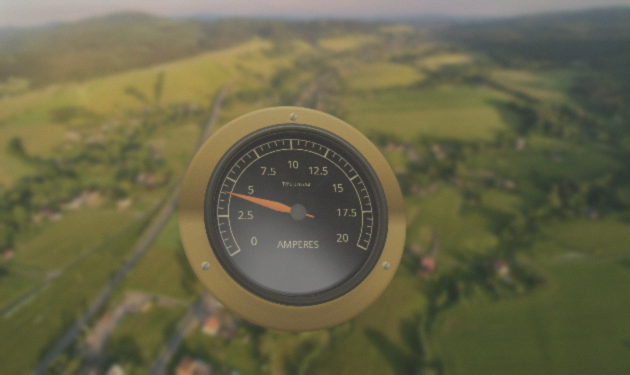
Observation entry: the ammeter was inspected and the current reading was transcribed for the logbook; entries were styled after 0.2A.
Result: 4A
